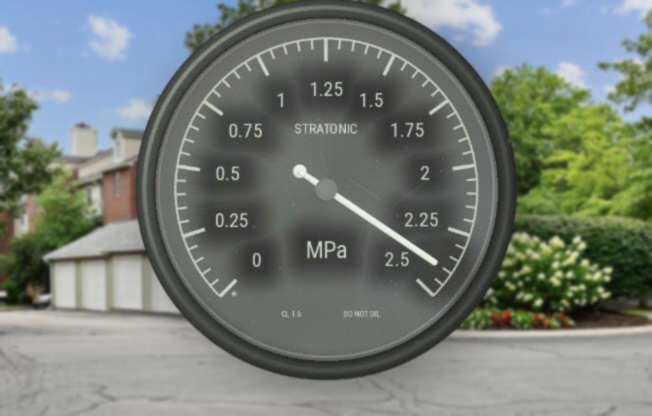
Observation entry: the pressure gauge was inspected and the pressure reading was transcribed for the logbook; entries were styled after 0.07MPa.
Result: 2.4MPa
